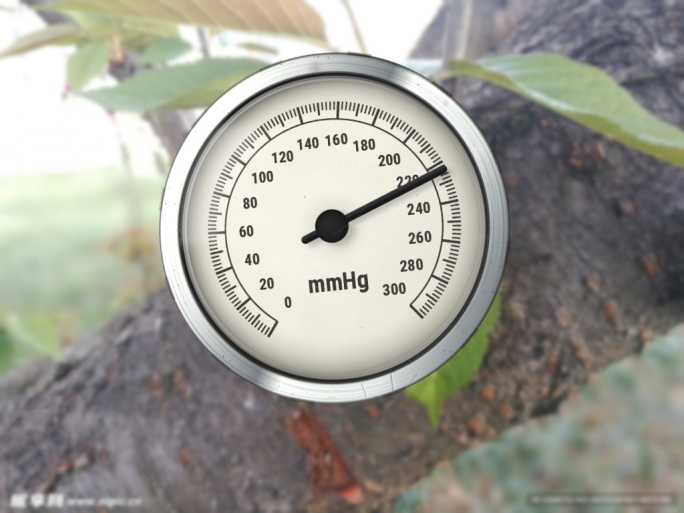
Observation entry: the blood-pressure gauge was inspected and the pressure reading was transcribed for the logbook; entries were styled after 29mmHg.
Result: 224mmHg
